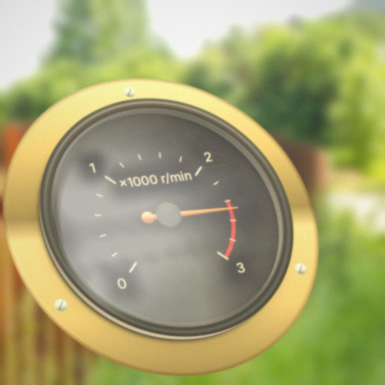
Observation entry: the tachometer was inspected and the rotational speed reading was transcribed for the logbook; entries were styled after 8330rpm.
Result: 2500rpm
